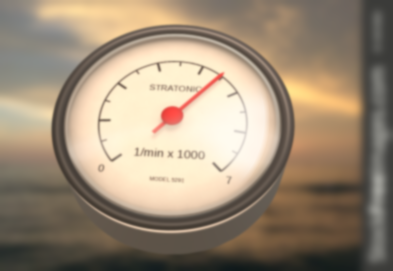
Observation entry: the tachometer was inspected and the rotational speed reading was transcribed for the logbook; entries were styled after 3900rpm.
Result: 4500rpm
